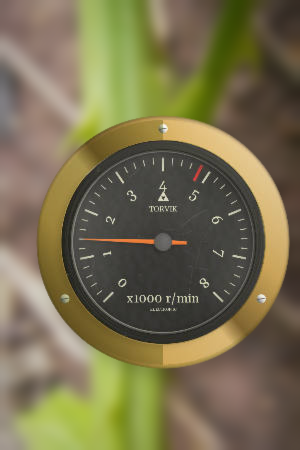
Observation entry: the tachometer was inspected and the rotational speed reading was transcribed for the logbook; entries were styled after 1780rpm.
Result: 1400rpm
